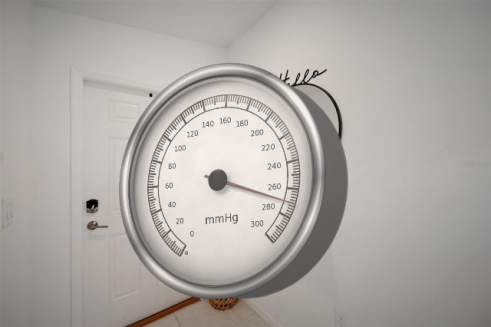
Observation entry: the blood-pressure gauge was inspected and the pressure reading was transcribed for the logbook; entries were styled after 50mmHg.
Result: 270mmHg
